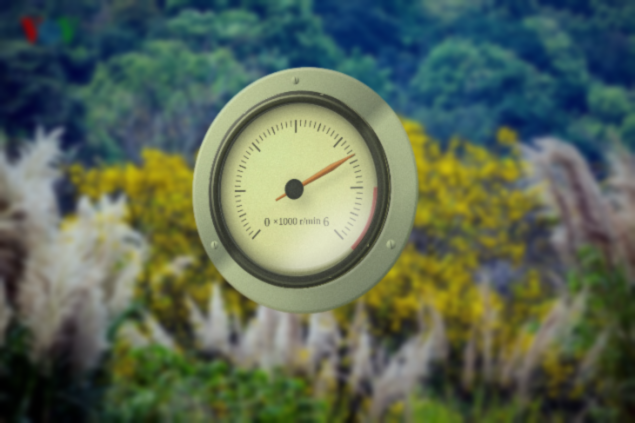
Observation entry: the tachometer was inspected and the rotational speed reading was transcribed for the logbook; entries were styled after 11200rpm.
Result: 4400rpm
